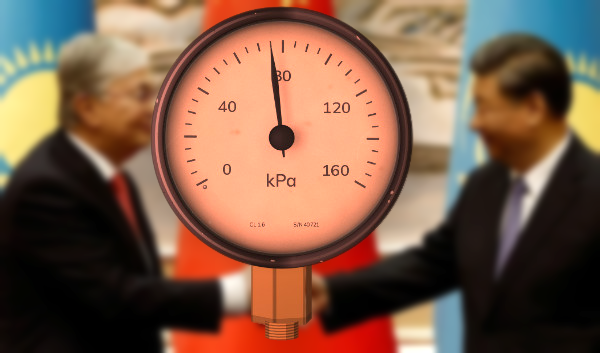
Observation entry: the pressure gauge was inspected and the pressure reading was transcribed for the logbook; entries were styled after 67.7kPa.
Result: 75kPa
